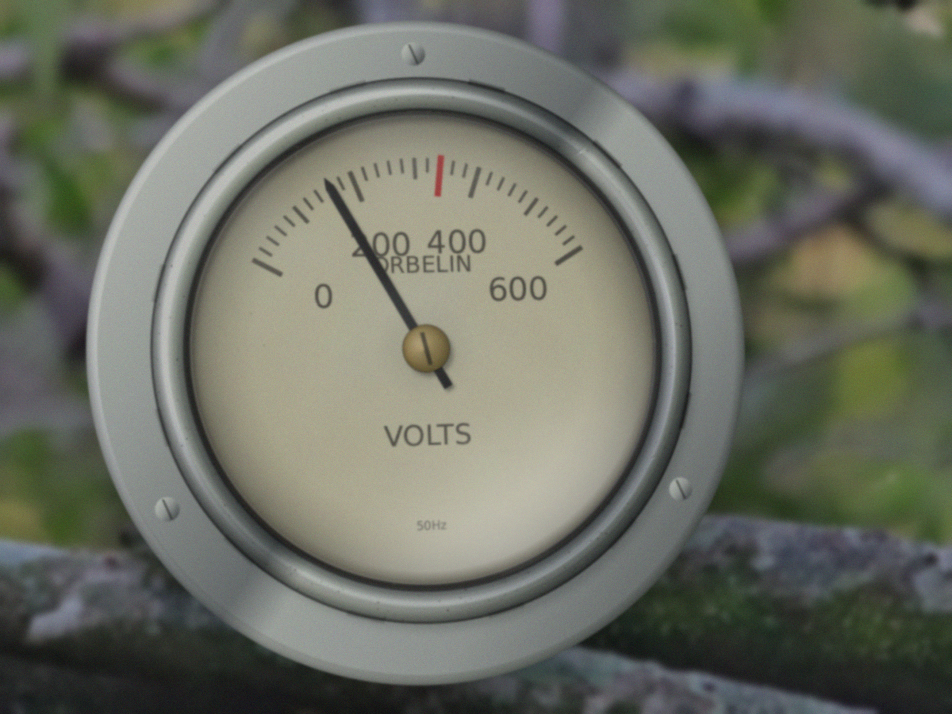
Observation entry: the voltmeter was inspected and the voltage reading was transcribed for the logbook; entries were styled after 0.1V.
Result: 160V
